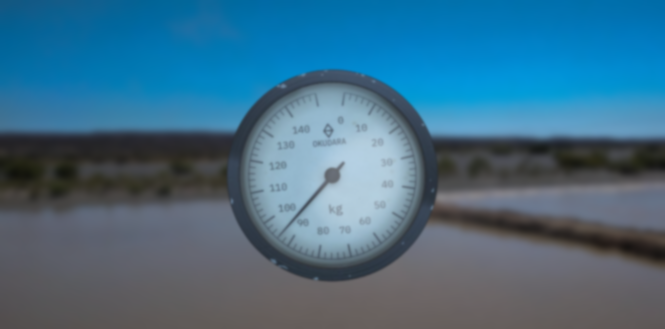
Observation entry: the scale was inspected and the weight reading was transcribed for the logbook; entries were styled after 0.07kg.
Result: 94kg
